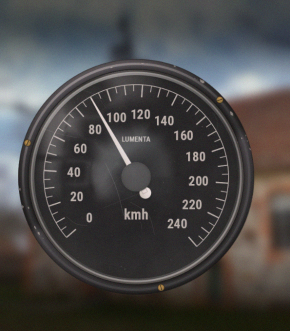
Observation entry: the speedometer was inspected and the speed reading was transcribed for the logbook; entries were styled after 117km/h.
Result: 90km/h
